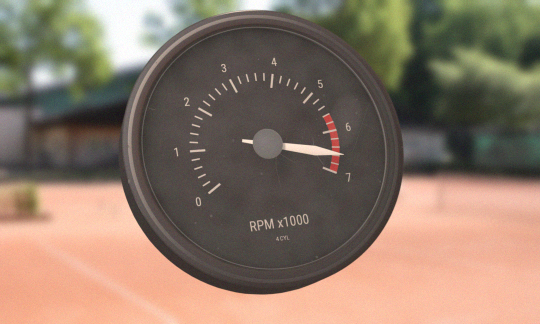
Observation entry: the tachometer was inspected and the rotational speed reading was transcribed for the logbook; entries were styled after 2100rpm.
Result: 6600rpm
